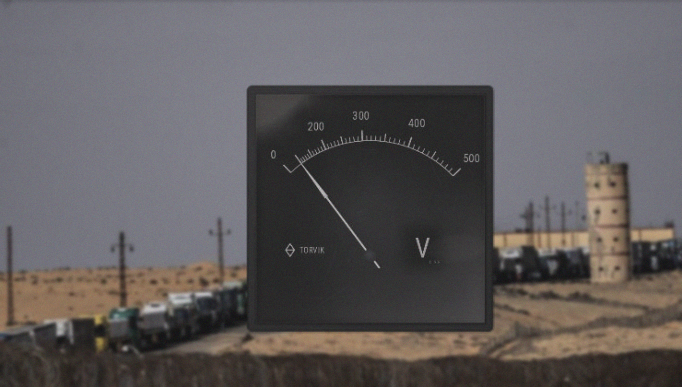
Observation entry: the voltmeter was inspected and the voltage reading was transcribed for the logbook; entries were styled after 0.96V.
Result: 100V
